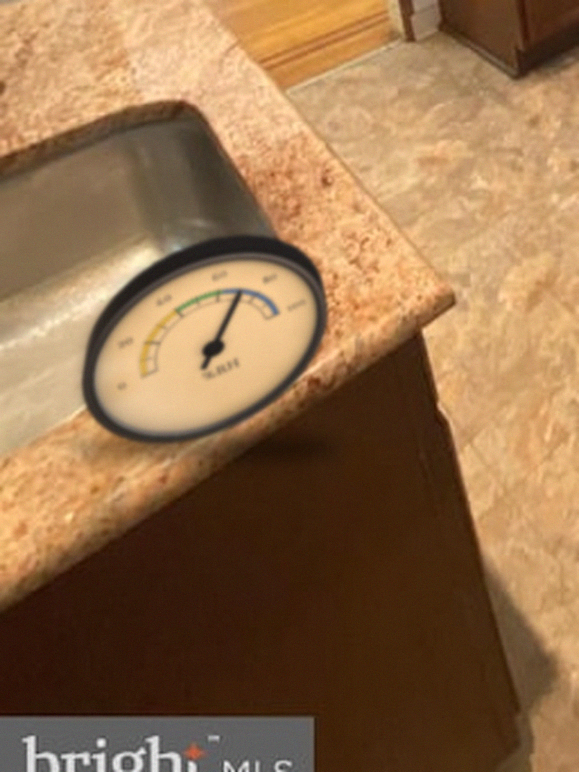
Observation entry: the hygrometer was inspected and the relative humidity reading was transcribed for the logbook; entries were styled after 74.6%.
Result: 70%
